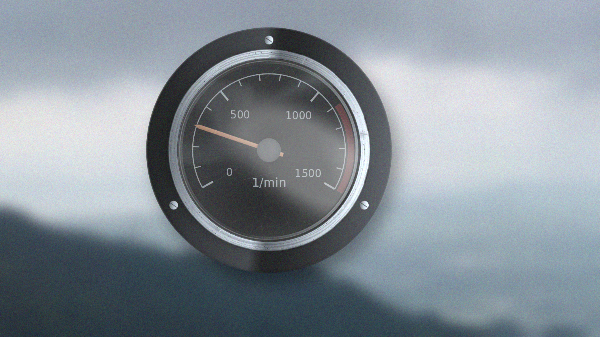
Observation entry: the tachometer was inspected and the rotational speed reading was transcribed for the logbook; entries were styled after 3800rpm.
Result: 300rpm
